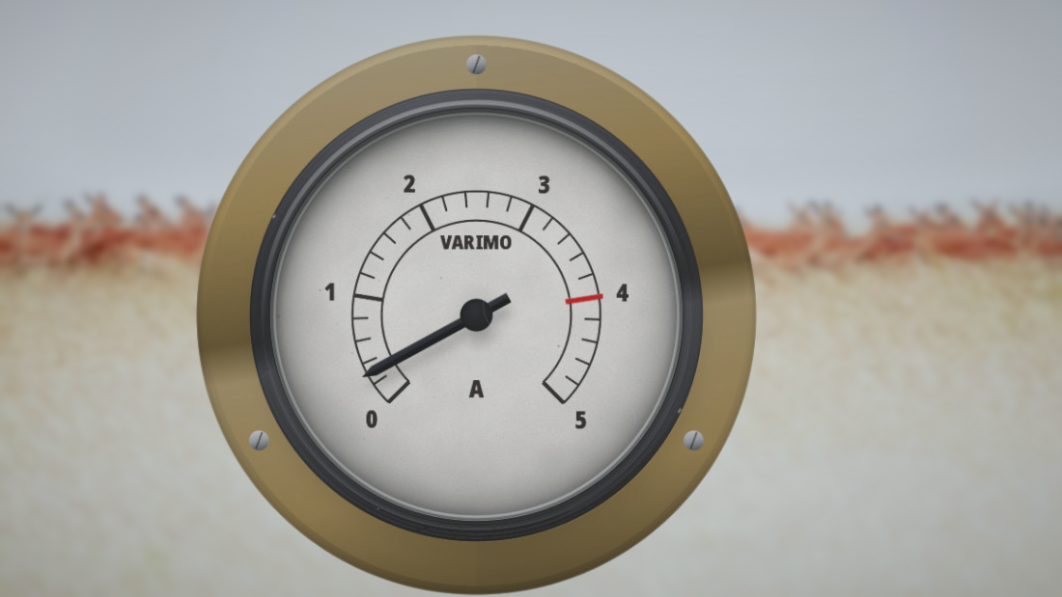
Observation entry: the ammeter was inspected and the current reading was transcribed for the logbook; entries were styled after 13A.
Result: 0.3A
